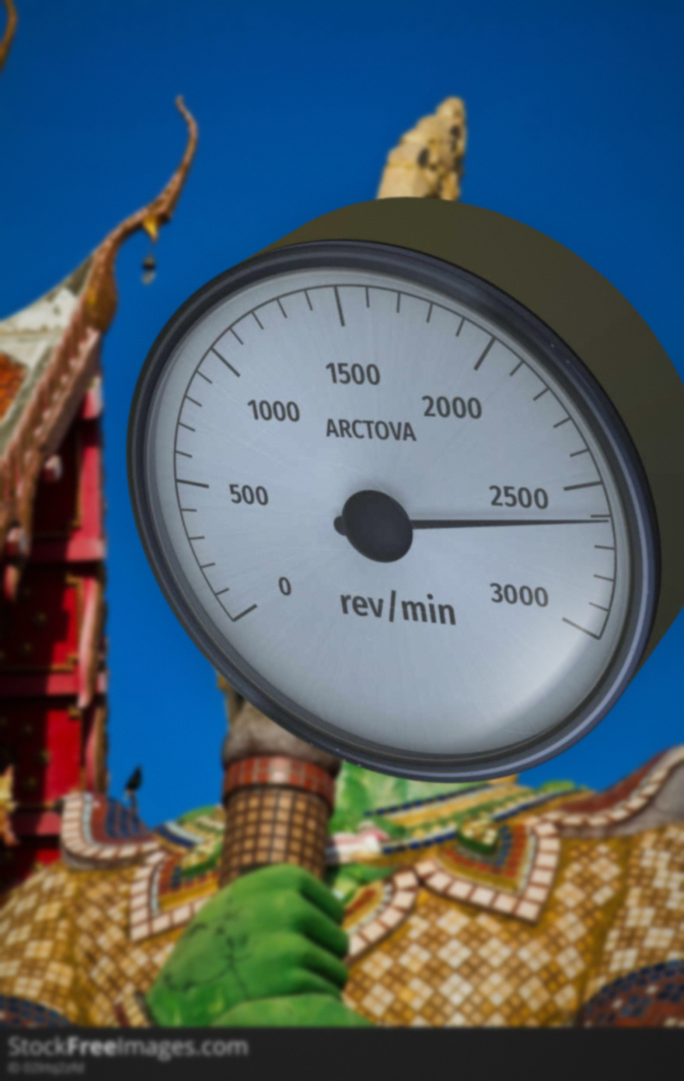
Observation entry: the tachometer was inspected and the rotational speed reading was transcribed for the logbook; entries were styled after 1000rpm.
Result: 2600rpm
